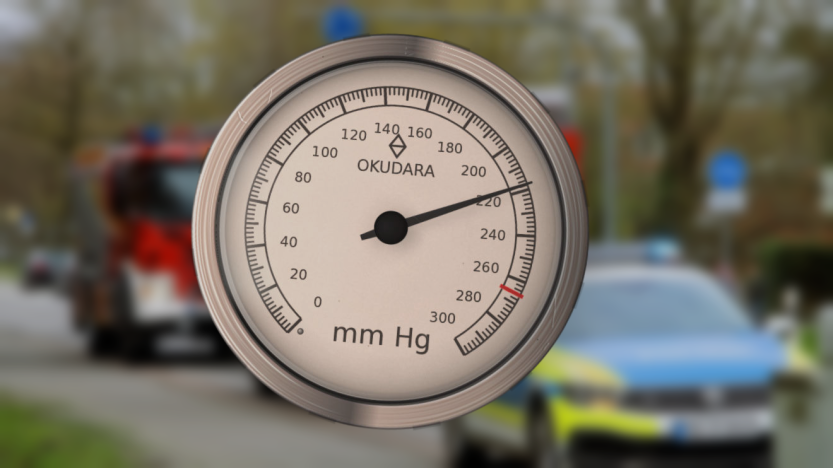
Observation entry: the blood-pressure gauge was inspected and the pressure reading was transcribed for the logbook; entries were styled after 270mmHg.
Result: 218mmHg
